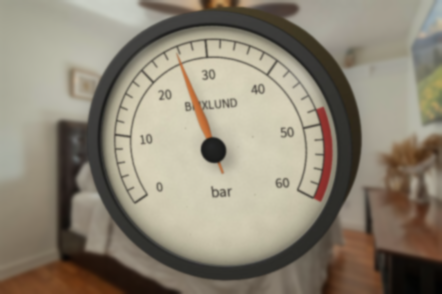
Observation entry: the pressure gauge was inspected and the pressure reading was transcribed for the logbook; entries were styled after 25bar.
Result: 26bar
